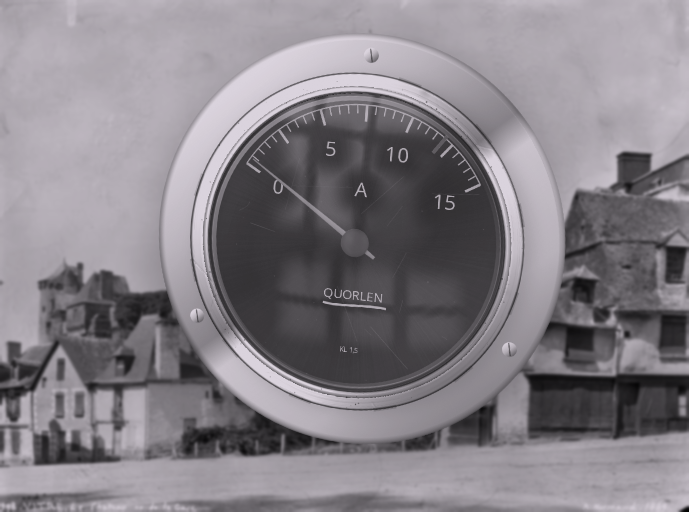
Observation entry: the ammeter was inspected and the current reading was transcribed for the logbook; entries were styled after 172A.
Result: 0.5A
